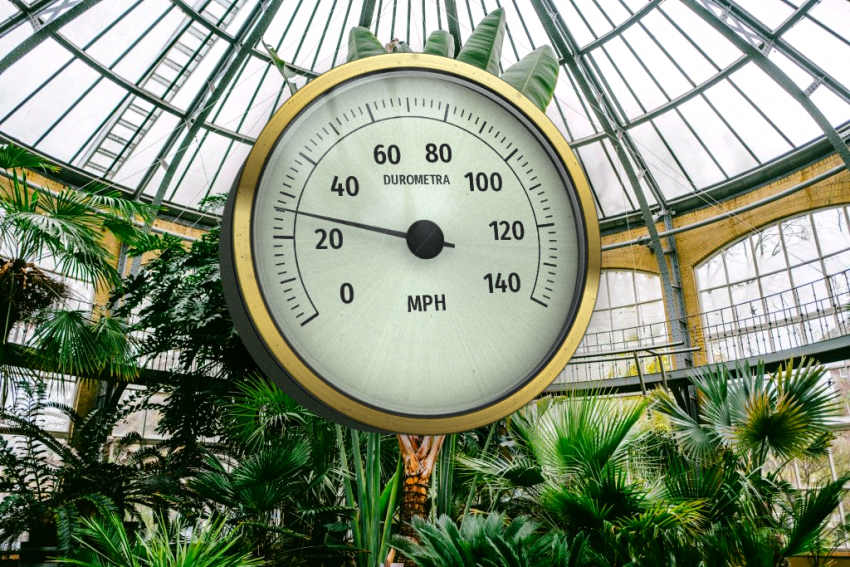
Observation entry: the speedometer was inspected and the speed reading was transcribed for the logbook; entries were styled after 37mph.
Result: 26mph
